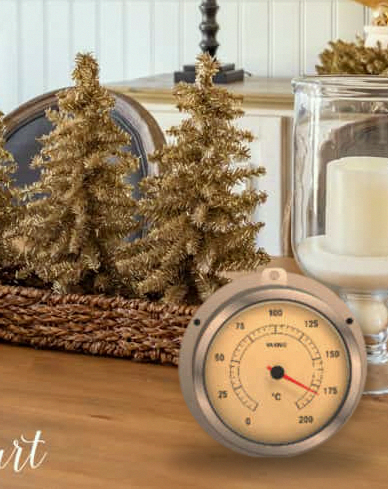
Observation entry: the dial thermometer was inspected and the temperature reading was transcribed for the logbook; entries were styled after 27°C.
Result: 180°C
